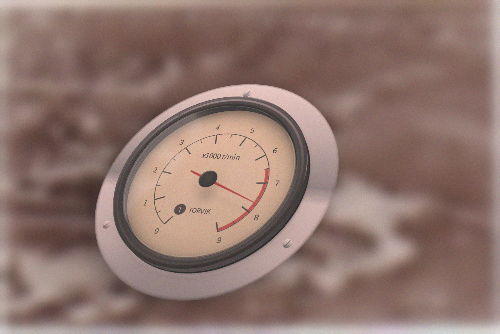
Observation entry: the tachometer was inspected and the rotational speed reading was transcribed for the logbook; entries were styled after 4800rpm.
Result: 7750rpm
